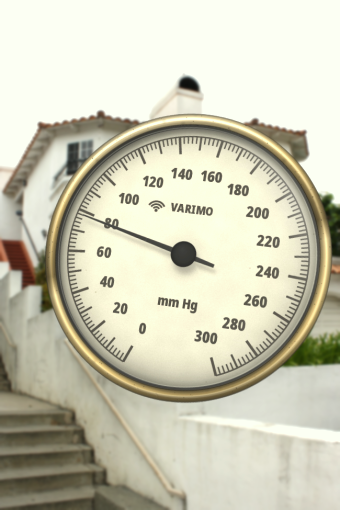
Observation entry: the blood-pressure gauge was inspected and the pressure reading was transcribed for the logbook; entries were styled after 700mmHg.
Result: 78mmHg
